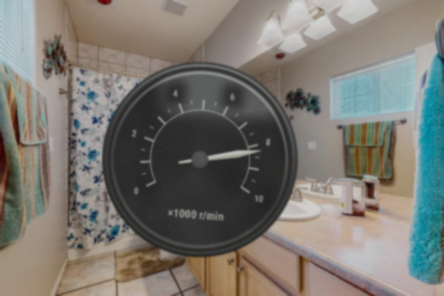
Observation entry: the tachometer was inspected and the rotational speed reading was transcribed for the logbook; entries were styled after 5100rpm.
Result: 8250rpm
